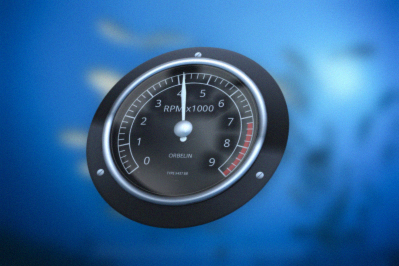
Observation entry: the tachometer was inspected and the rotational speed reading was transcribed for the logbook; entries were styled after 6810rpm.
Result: 4200rpm
